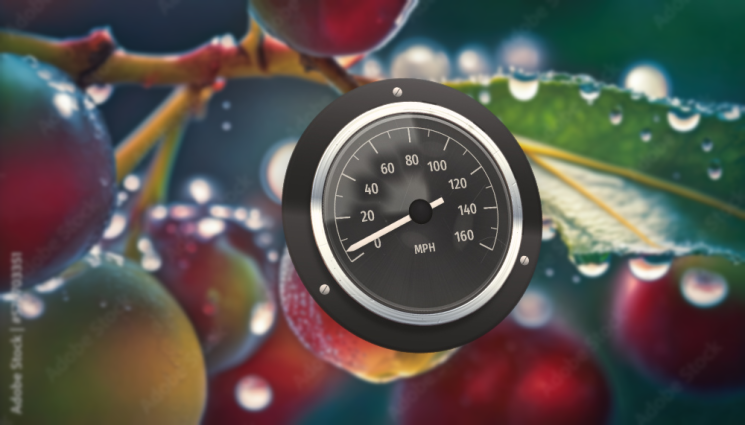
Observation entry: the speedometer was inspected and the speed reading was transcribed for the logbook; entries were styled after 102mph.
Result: 5mph
